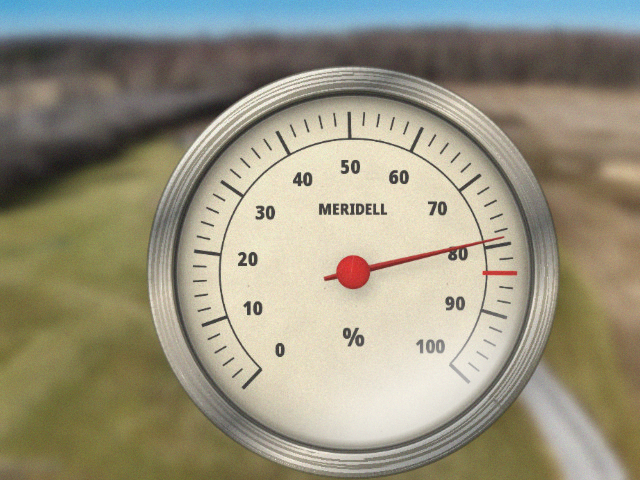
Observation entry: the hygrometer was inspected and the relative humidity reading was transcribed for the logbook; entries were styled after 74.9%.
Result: 79%
